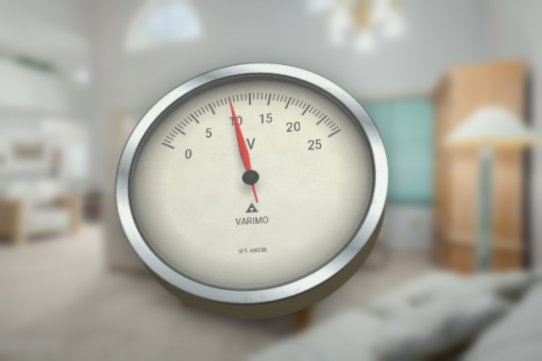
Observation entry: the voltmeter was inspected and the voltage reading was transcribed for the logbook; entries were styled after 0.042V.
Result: 10V
